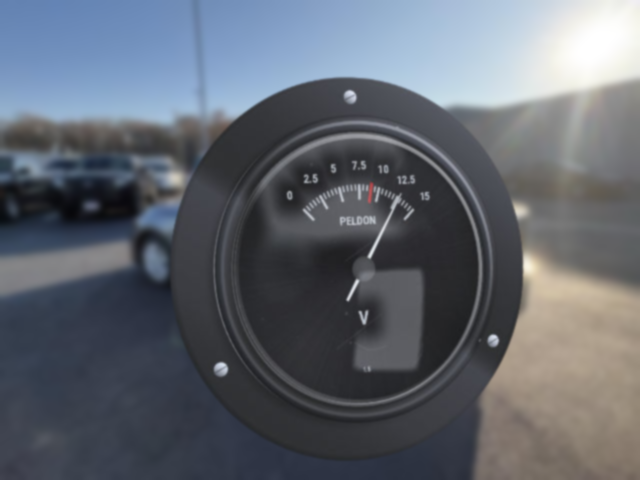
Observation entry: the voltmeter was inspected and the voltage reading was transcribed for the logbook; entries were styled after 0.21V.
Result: 12.5V
